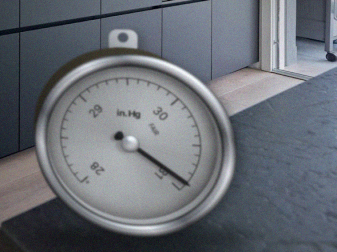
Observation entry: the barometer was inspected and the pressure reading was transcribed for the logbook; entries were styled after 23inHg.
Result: 30.9inHg
